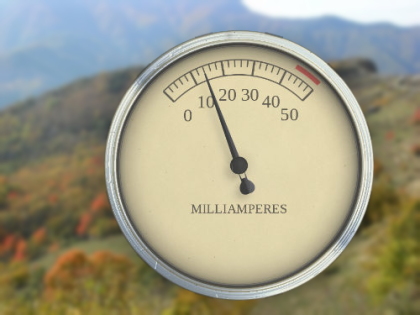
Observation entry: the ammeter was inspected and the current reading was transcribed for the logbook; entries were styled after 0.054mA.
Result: 14mA
